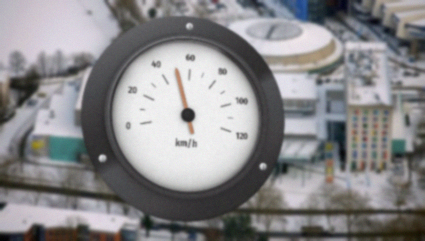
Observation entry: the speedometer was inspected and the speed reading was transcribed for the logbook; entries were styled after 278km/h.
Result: 50km/h
